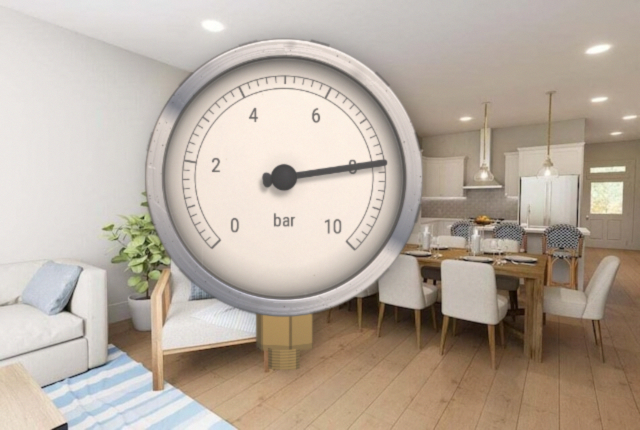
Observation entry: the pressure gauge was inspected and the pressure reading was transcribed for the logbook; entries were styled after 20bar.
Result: 8bar
